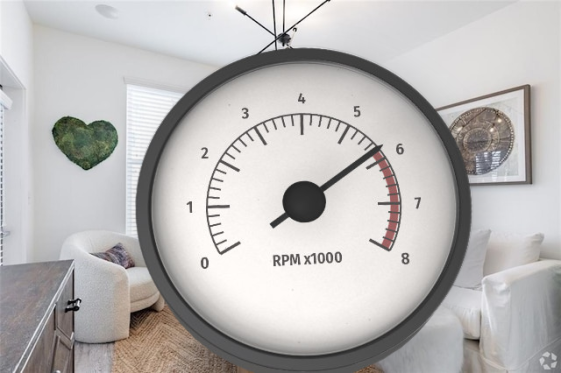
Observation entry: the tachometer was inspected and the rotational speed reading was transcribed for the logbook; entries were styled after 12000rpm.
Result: 5800rpm
